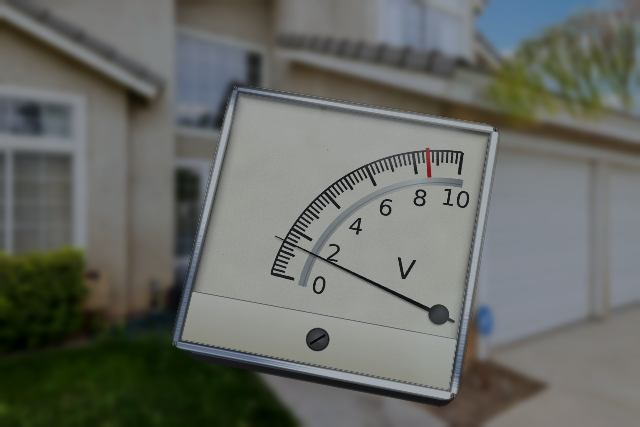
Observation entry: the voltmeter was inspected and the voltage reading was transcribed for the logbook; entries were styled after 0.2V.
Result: 1.4V
